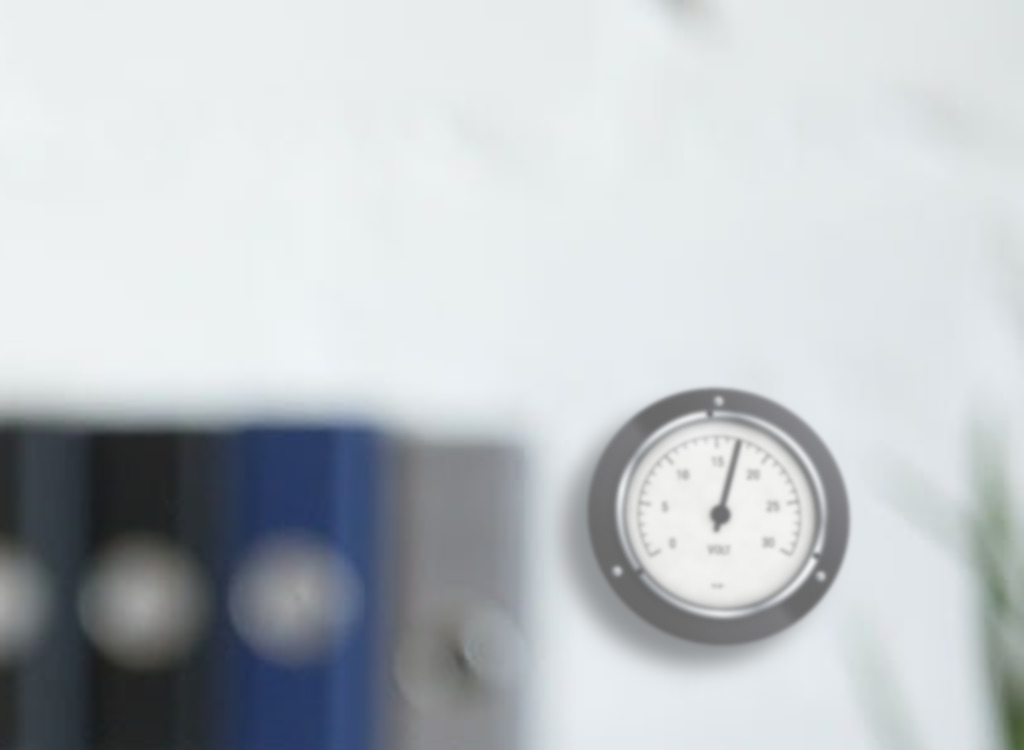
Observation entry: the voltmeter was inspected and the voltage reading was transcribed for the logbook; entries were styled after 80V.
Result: 17V
